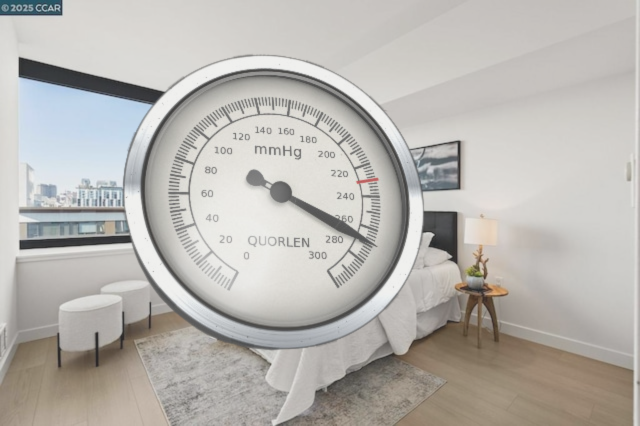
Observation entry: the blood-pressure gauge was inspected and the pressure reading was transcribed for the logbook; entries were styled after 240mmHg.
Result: 270mmHg
